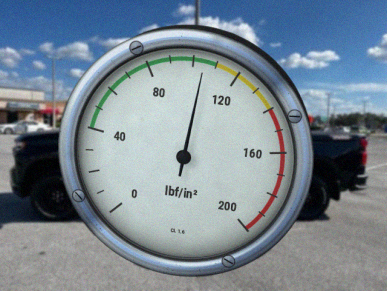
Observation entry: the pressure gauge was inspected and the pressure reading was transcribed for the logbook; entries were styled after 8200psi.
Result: 105psi
